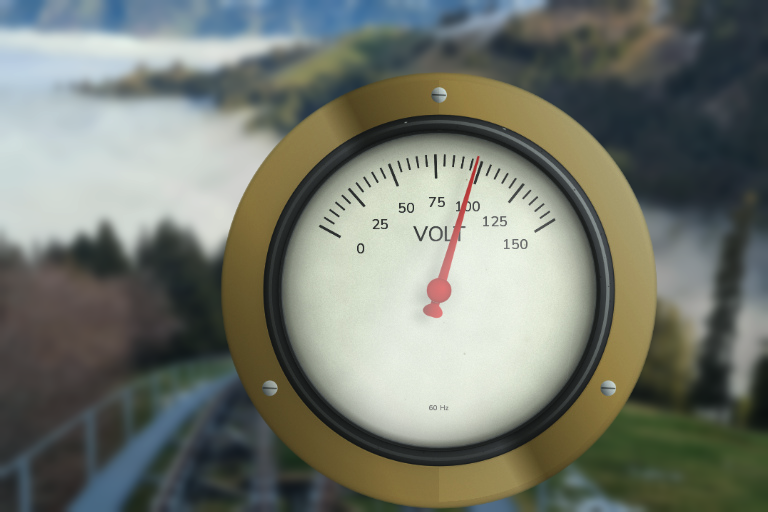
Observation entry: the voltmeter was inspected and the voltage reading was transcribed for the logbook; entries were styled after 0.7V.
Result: 97.5V
